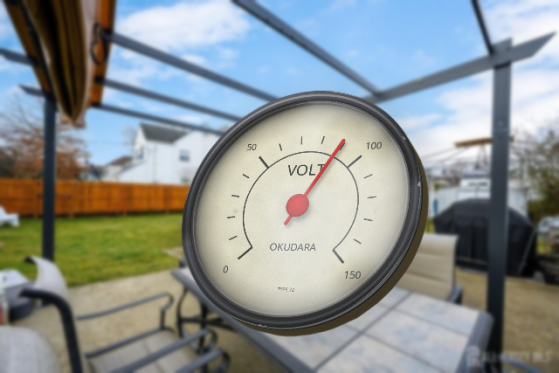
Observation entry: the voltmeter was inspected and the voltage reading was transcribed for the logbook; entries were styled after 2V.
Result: 90V
